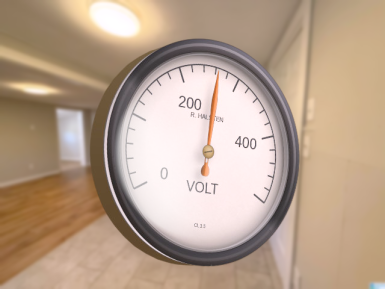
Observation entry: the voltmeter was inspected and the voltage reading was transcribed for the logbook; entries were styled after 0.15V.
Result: 260V
